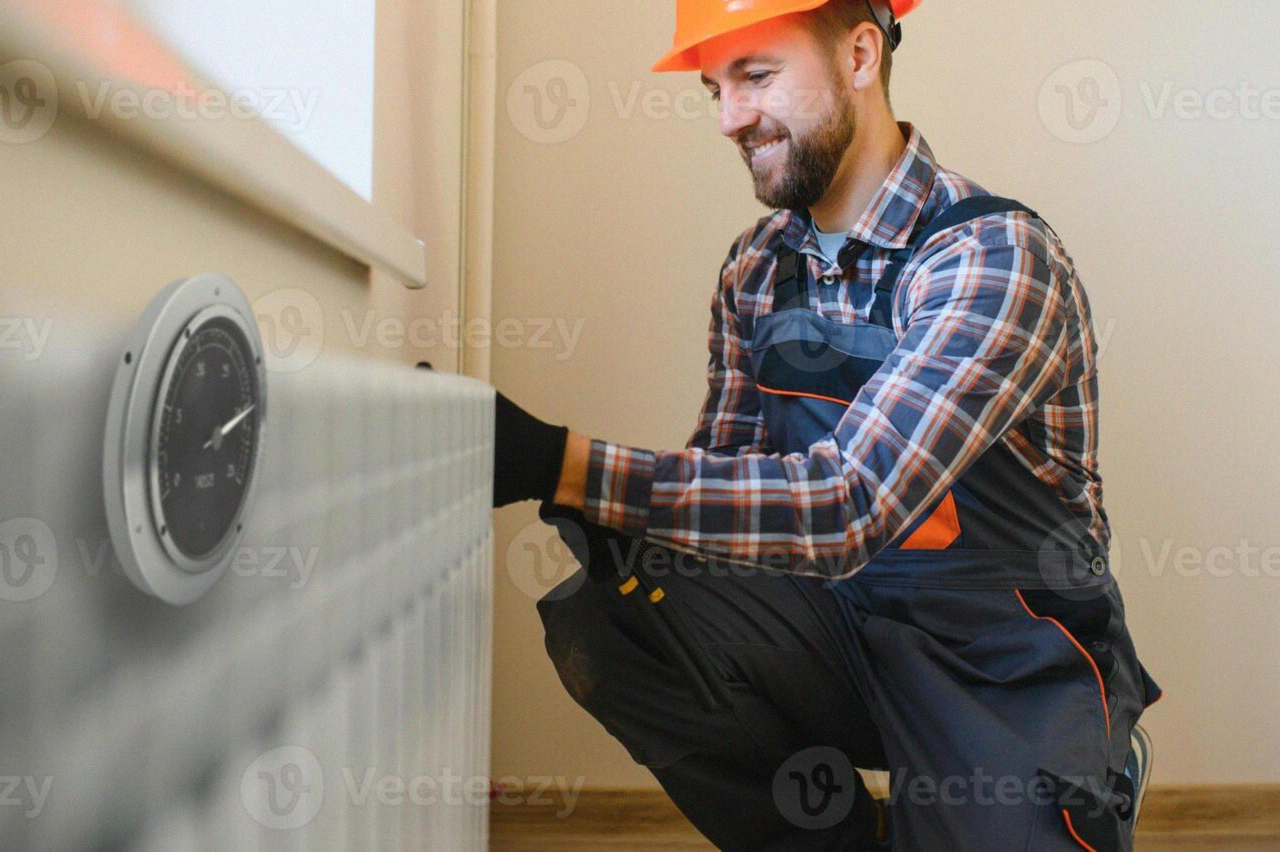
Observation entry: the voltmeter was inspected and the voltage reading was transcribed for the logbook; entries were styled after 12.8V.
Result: 20V
